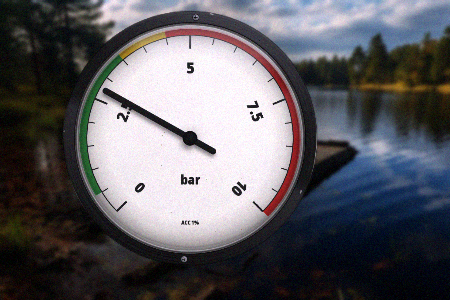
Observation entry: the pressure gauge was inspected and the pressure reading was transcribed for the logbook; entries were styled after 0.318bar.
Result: 2.75bar
